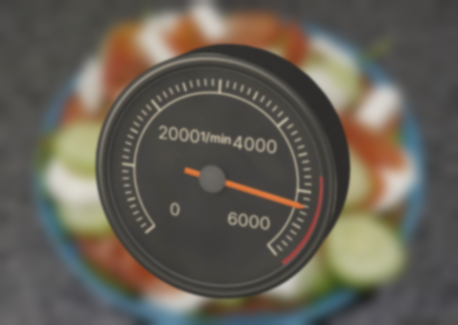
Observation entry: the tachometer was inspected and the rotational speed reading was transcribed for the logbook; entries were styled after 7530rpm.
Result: 5200rpm
